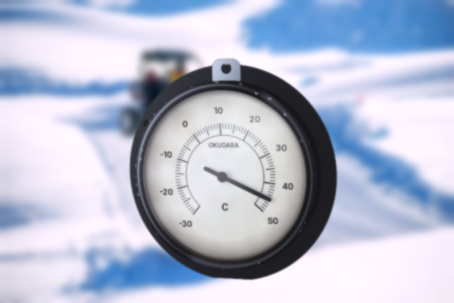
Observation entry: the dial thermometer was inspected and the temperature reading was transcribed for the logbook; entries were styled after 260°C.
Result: 45°C
